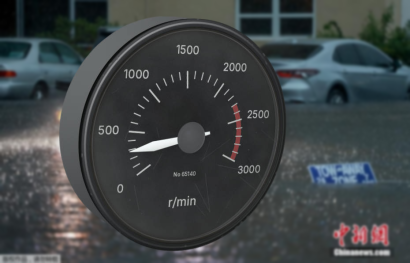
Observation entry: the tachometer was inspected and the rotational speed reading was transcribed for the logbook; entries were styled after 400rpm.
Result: 300rpm
